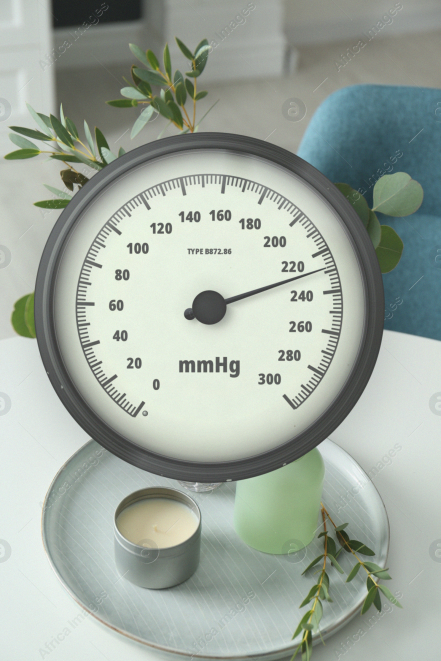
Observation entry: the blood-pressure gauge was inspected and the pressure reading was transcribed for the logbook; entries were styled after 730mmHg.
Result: 228mmHg
